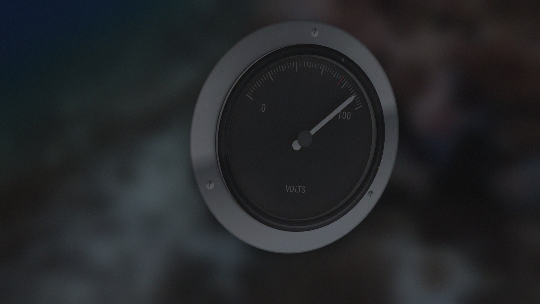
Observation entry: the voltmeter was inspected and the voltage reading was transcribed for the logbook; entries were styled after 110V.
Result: 90V
